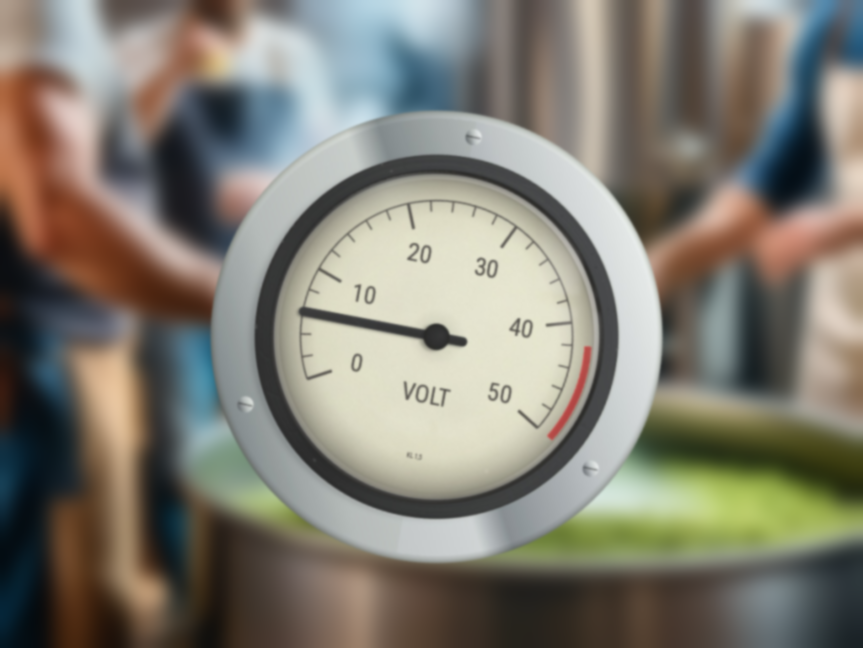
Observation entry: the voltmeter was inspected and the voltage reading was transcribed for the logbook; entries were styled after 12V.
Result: 6V
